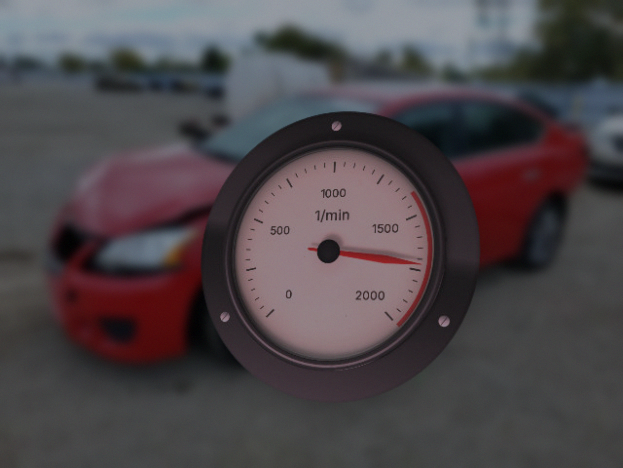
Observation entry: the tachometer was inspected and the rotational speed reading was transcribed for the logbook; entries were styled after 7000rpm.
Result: 1725rpm
